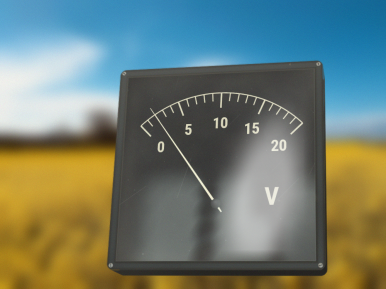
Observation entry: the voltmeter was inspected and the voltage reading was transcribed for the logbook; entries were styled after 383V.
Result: 2V
